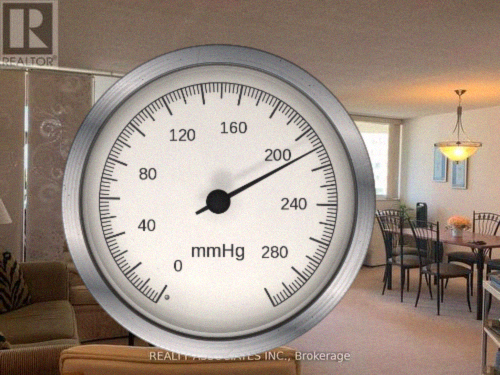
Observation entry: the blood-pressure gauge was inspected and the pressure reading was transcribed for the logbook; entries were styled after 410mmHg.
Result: 210mmHg
